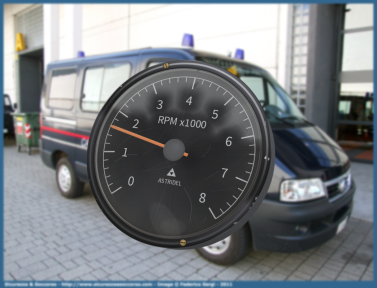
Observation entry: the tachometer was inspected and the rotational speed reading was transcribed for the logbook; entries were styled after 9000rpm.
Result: 1600rpm
